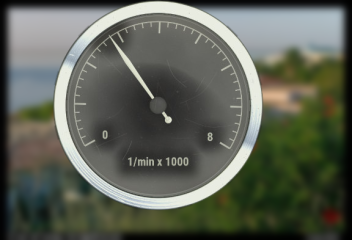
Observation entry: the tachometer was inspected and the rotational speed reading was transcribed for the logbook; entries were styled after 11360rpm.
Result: 2800rpm
